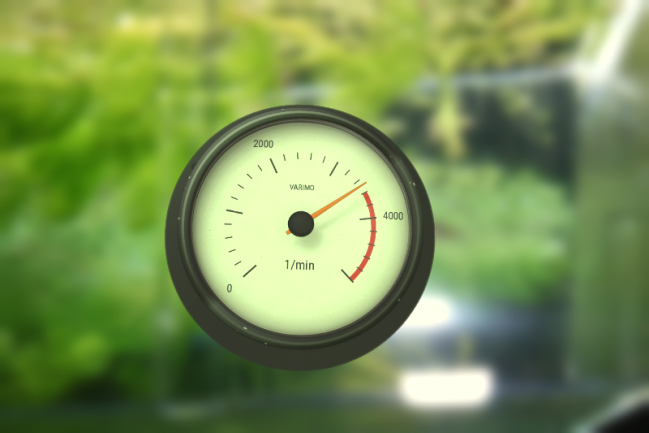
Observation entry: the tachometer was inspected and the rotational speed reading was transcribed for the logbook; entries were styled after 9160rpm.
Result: 3500rpm
